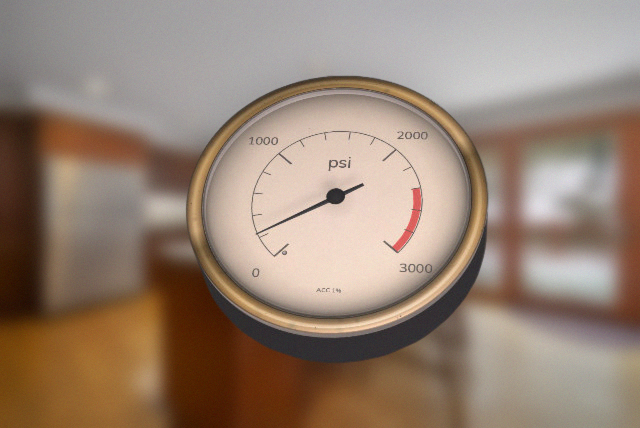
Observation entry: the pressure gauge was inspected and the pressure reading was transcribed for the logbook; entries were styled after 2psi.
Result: 200psi
